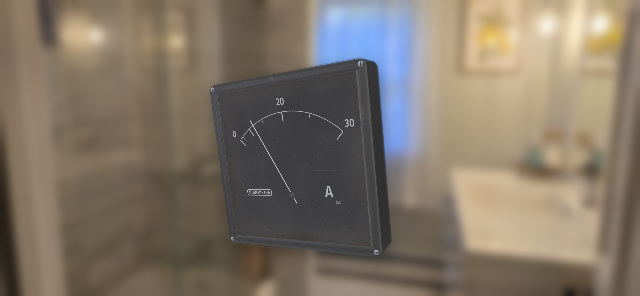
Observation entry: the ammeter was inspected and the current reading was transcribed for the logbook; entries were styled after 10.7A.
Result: 12.5A
